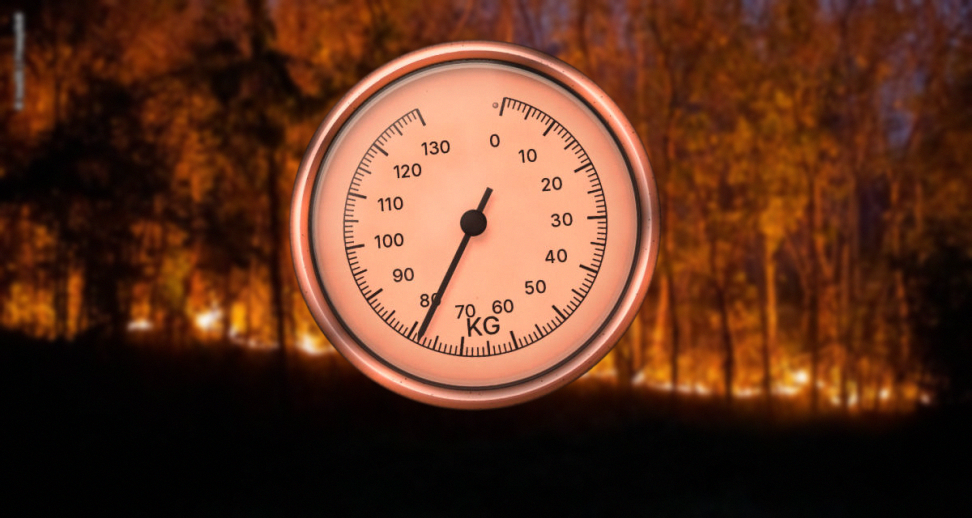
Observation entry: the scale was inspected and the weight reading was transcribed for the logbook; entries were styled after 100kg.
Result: 78kg
